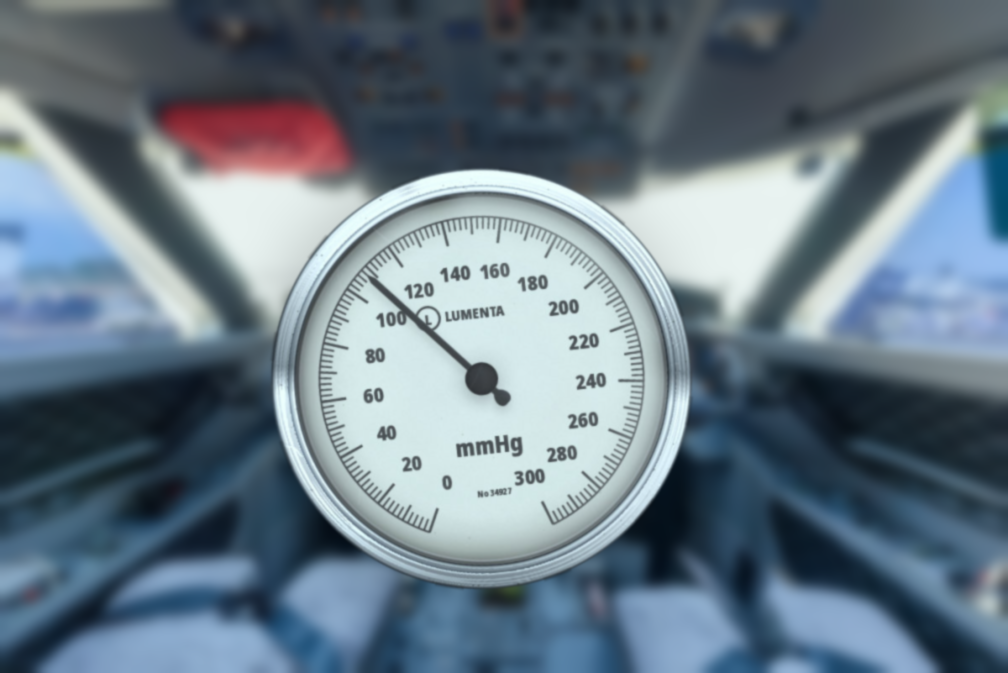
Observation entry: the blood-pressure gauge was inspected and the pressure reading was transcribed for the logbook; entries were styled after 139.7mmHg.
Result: 108mmHg
